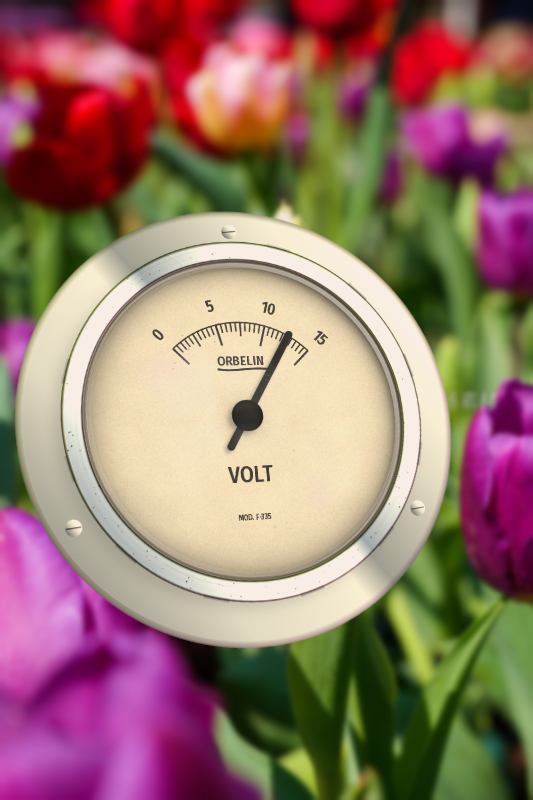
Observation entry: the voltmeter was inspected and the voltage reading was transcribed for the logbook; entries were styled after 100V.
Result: 12.5V
